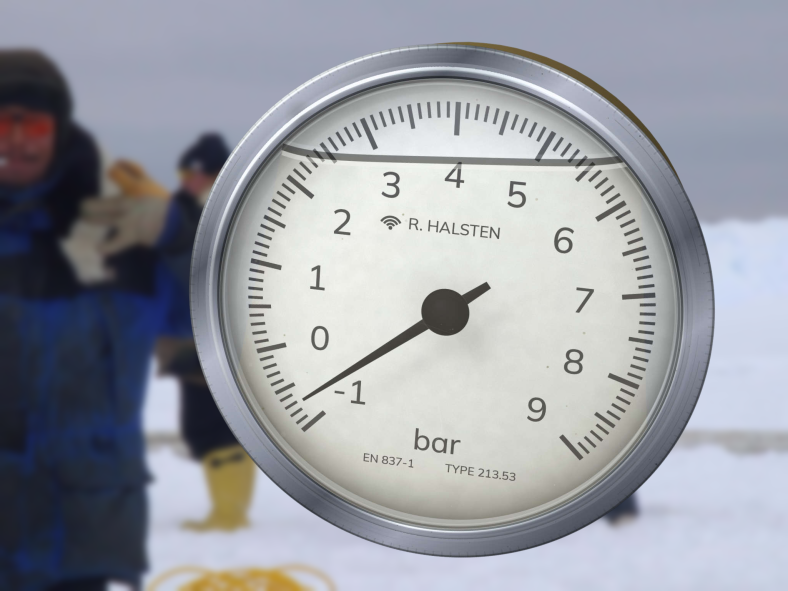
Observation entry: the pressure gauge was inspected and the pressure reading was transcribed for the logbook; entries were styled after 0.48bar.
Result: -0.7bar
